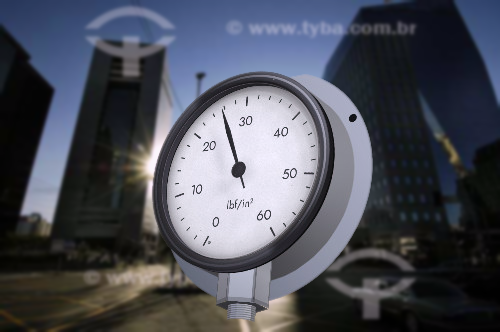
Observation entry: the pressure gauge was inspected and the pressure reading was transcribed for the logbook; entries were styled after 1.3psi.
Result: 26psi
